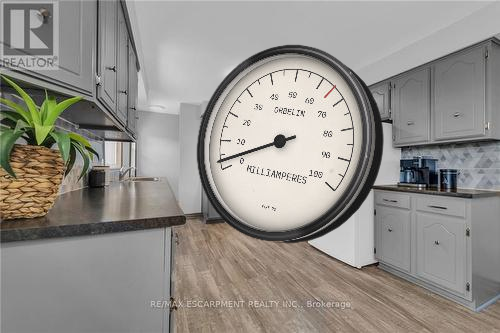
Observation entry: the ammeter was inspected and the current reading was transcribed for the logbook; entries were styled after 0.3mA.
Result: 2.5mA
